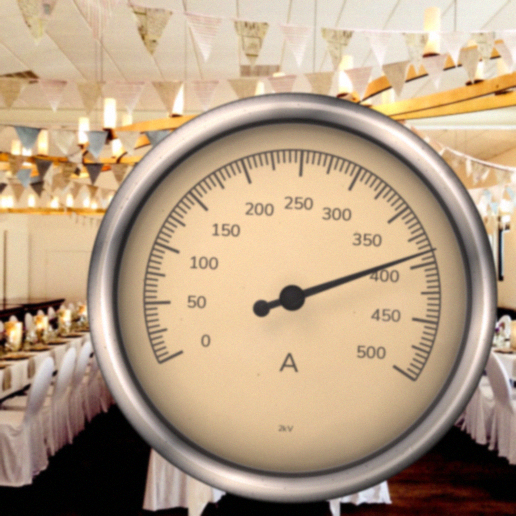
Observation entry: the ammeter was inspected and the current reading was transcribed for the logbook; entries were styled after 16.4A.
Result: 390A
